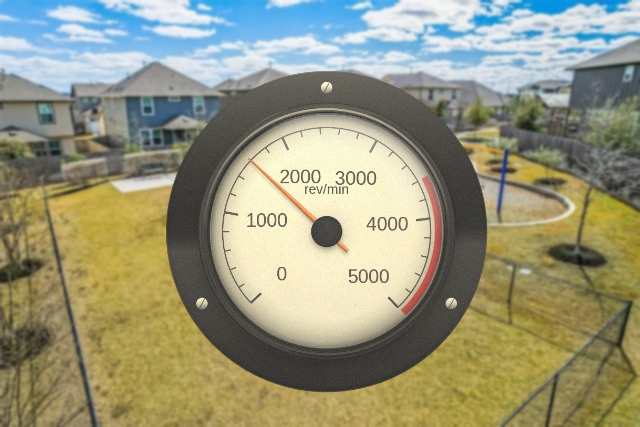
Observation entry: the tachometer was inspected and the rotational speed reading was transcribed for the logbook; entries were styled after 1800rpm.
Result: 1600rpm
